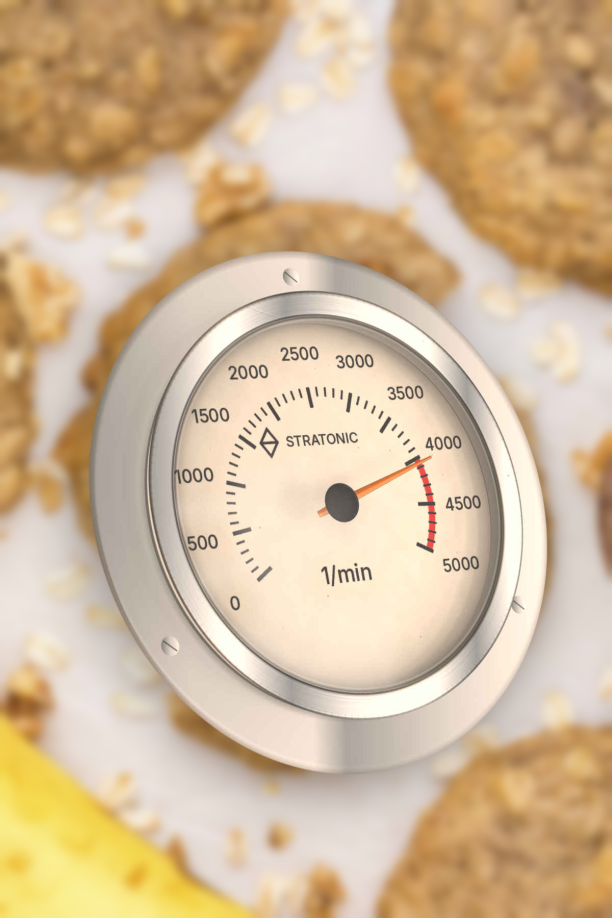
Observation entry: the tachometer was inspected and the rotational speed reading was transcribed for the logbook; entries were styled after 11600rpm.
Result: 4050rpm
